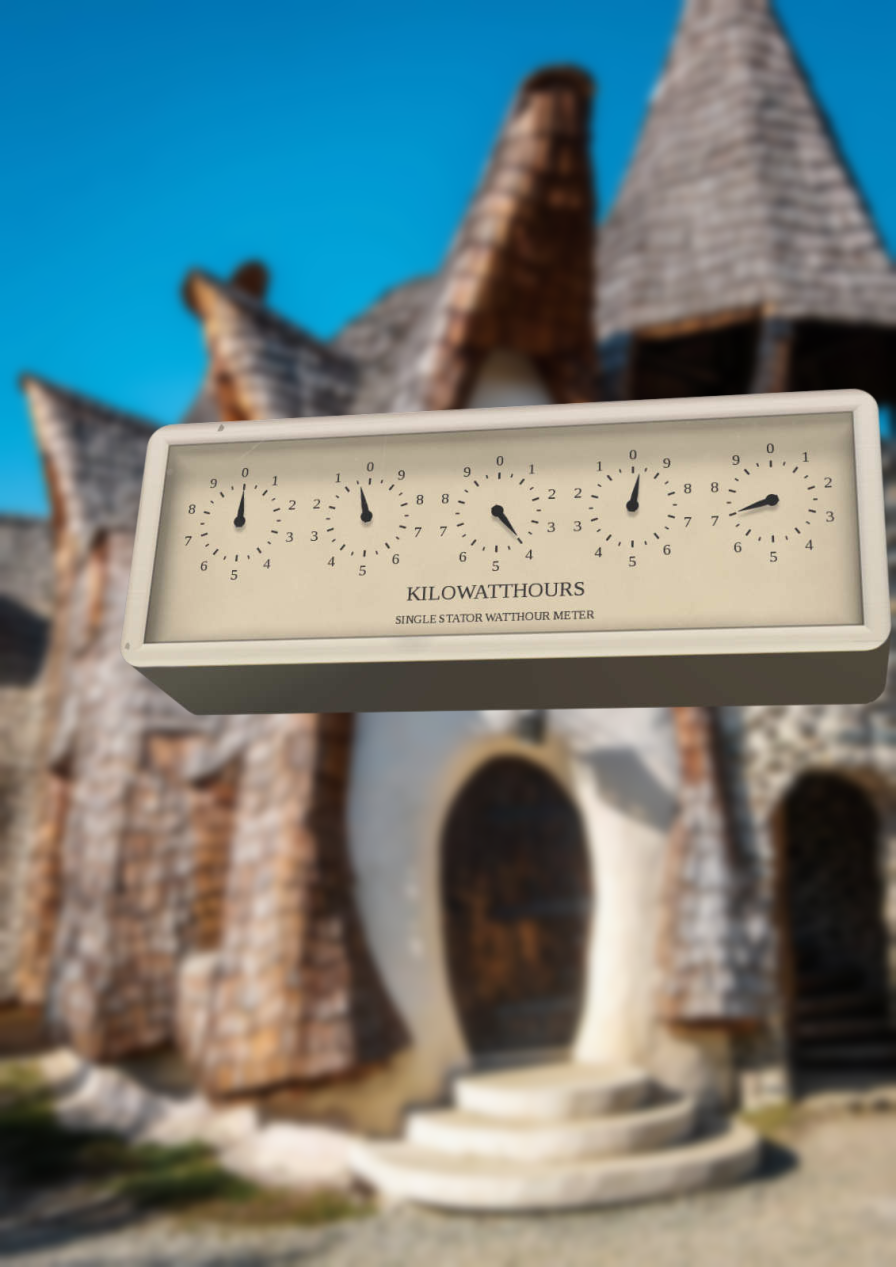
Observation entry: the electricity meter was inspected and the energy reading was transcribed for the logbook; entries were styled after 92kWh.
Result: 397kWh
